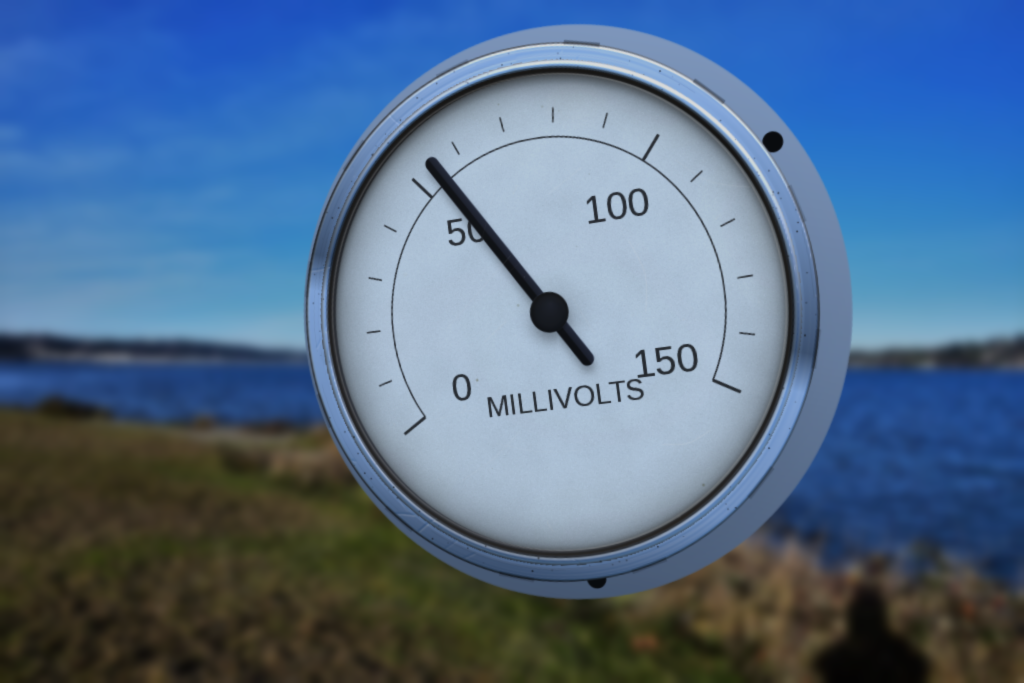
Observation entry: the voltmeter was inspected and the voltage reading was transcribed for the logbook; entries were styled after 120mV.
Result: 55mV
